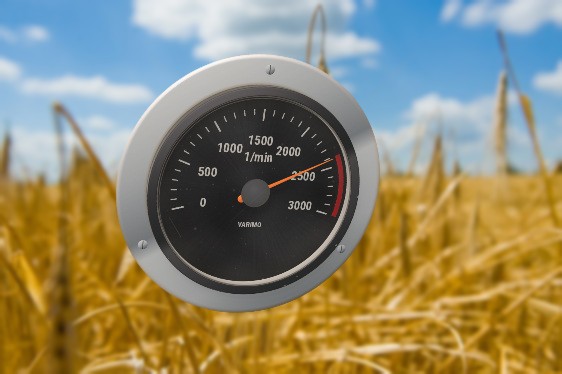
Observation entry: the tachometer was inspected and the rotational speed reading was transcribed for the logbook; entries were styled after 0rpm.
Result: 2400rpm
